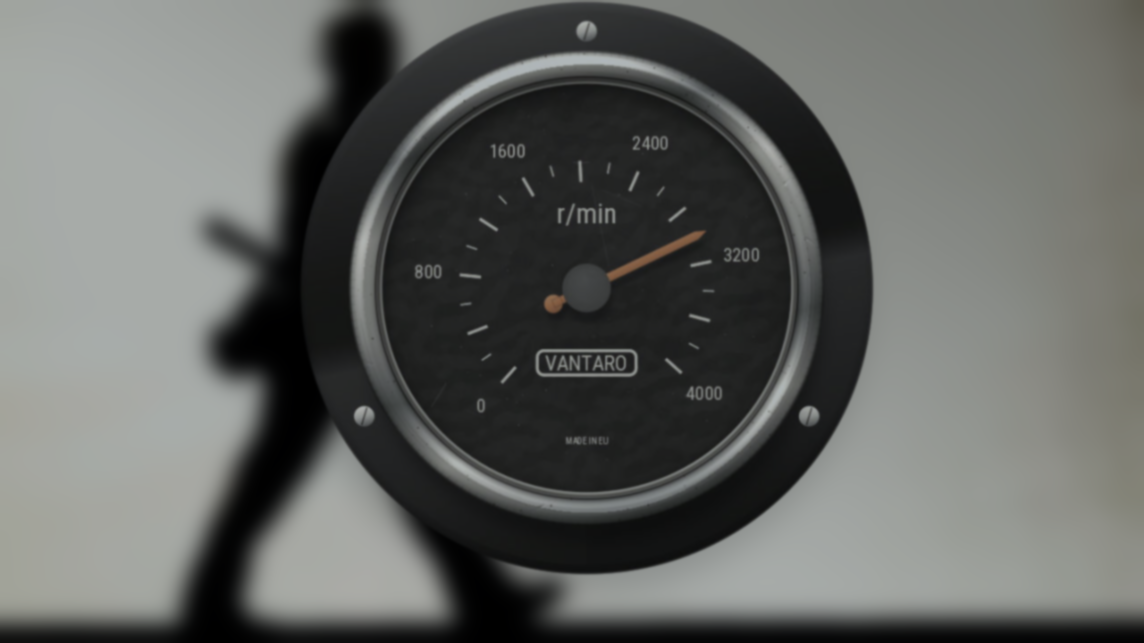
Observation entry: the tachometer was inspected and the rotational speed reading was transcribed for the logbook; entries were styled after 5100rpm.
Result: 3000rpm
